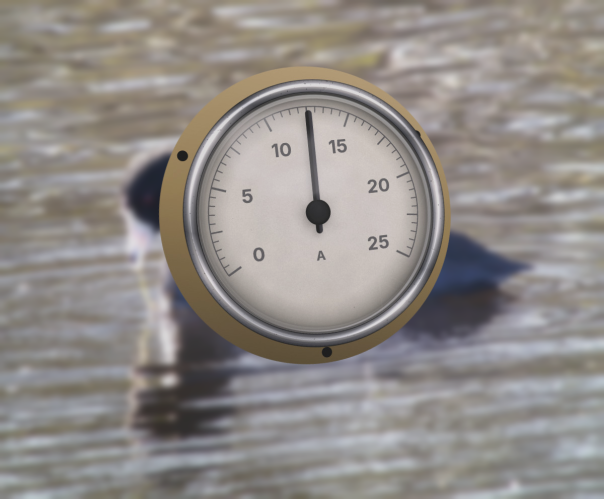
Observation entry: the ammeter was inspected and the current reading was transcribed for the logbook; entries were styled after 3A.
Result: 12.5A
